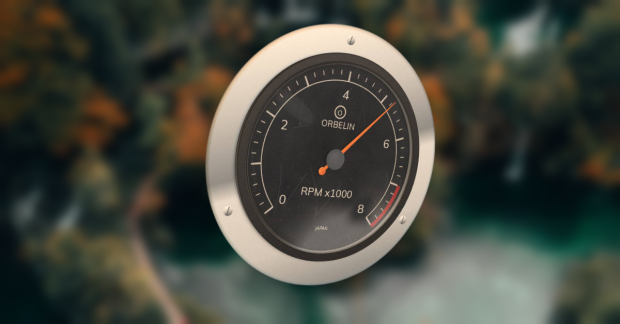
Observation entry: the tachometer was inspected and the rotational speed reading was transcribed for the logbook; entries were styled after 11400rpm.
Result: 5200rpm
